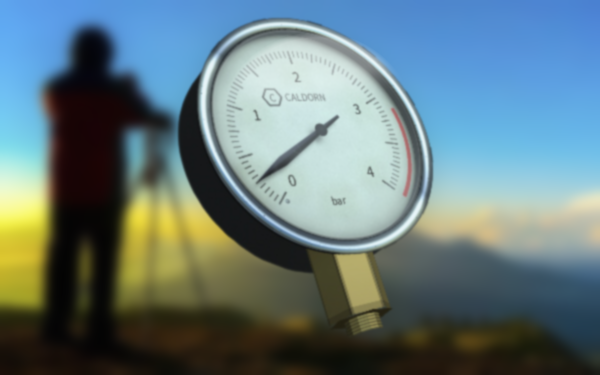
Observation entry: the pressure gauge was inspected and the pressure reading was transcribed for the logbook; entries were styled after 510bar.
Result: 0.25bar
